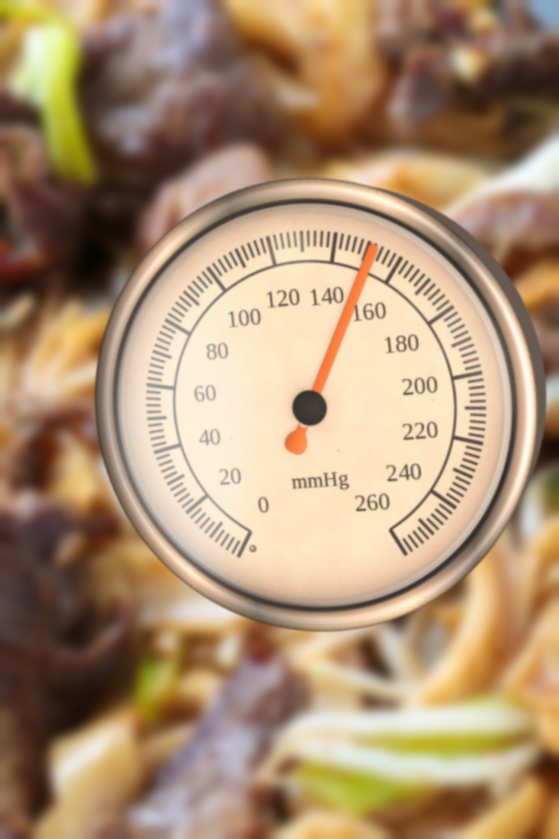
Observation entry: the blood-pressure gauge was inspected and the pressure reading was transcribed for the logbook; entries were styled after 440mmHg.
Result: 152mmHg
